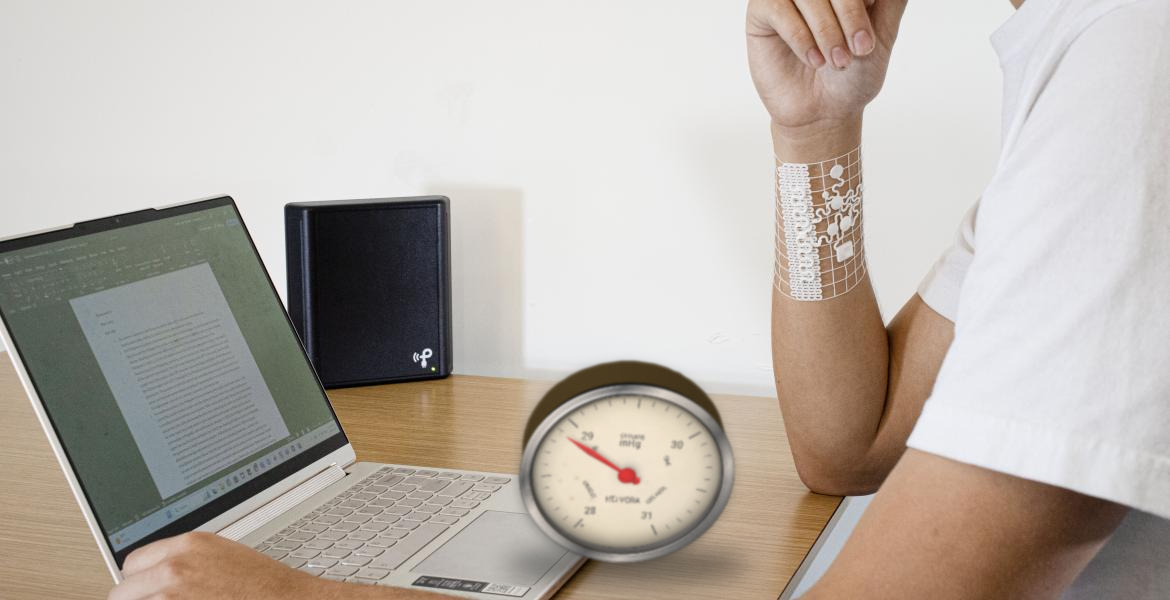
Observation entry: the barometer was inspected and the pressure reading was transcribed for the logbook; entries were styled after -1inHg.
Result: 28.9inHg
